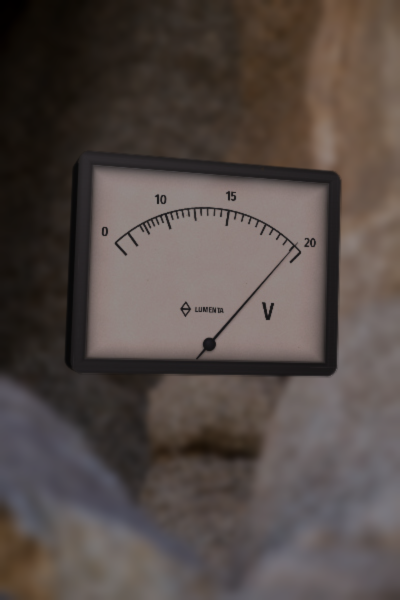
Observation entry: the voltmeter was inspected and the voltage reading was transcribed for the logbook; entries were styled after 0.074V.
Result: 19.5V
